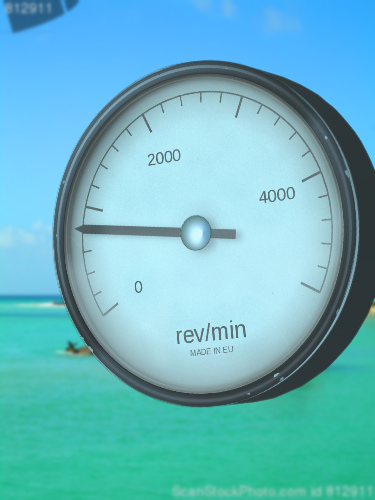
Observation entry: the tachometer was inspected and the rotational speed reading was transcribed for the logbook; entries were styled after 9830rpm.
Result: 800rpm
